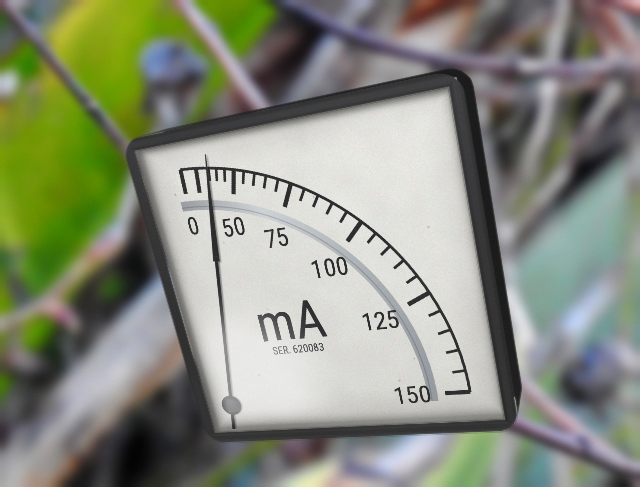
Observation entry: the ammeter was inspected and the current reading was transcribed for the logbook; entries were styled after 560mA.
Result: 35mA
